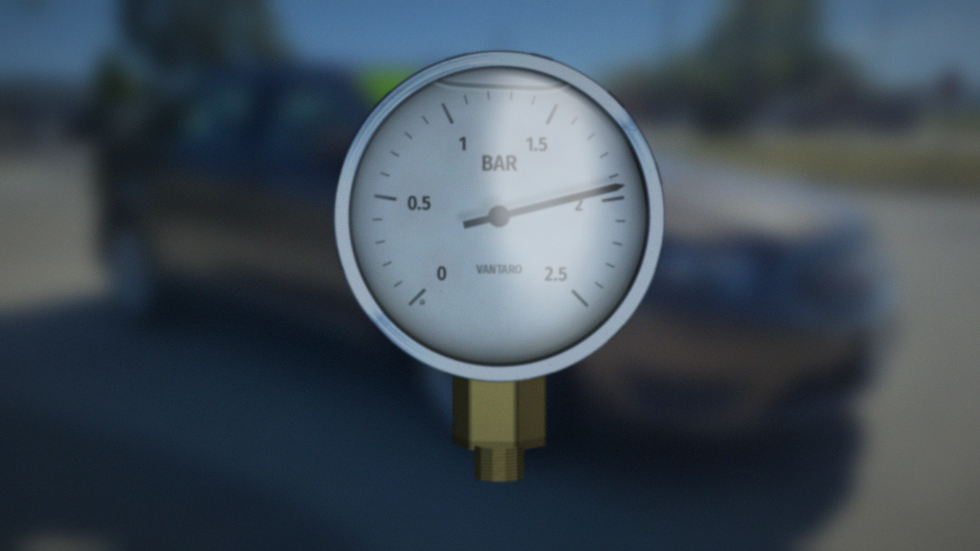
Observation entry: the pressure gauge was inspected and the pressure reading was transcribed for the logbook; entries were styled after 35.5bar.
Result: 1.95bar
